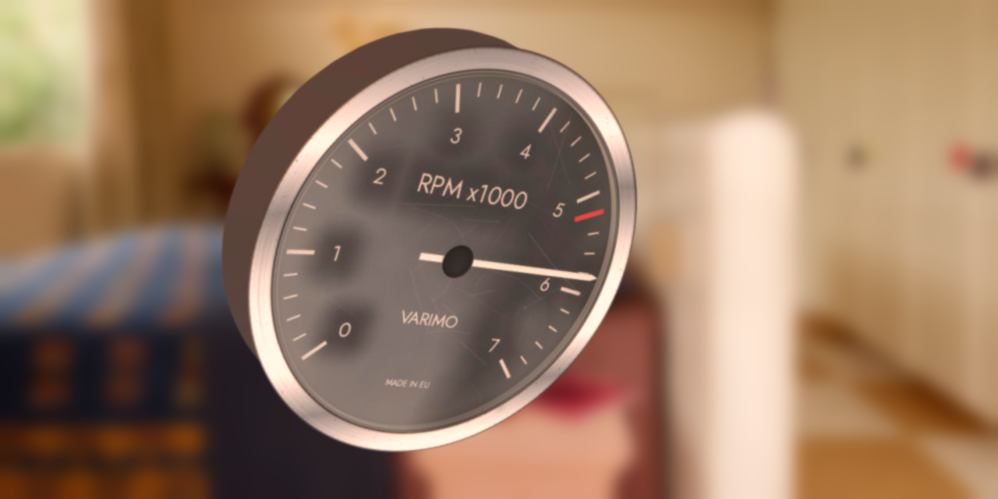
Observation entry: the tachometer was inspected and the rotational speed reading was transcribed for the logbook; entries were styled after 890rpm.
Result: 5800rpm
